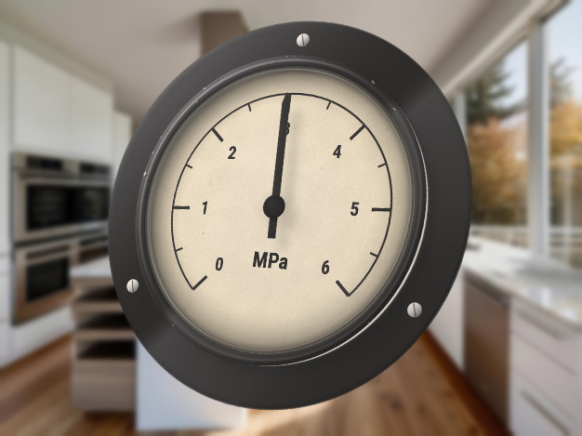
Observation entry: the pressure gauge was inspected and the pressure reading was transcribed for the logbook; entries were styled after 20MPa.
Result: 3MPa
